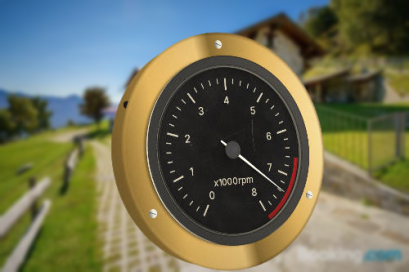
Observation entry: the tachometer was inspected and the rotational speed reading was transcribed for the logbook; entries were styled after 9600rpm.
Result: 7400rpm
